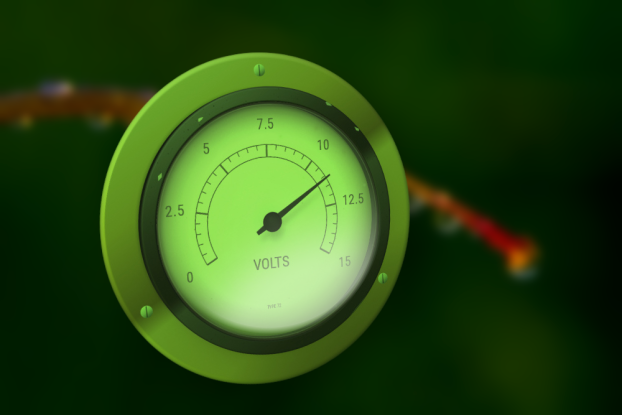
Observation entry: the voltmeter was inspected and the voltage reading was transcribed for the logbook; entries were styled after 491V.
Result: 11V
